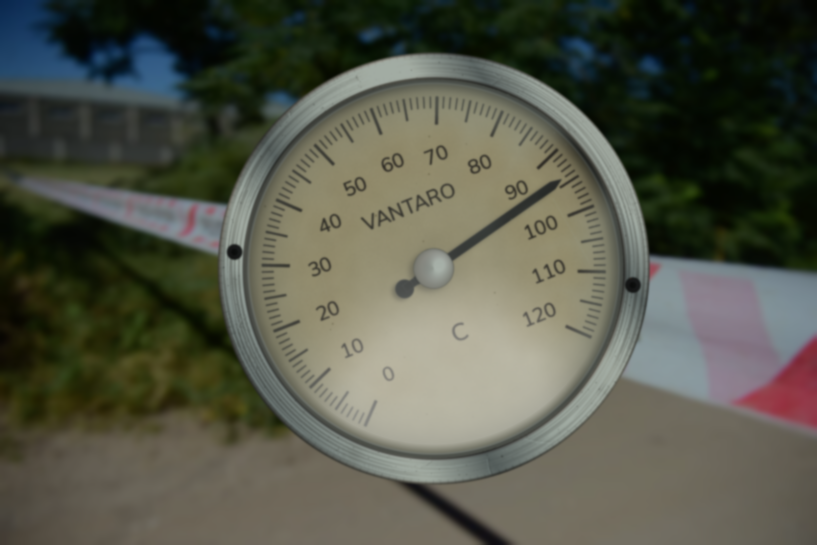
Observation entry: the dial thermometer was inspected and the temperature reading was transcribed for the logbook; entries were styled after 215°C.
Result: 94°C
